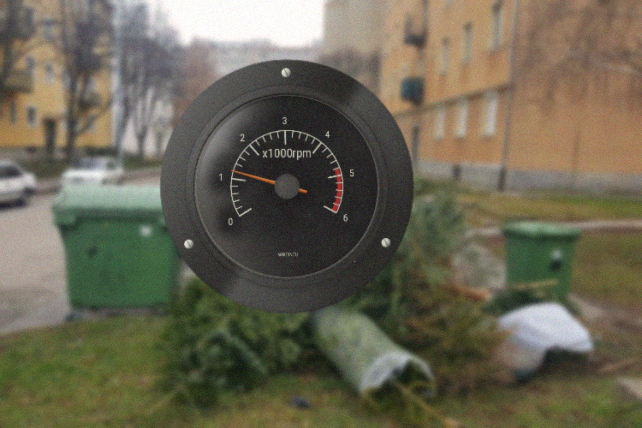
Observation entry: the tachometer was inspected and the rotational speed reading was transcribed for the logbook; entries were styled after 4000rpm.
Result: 1200rpm
